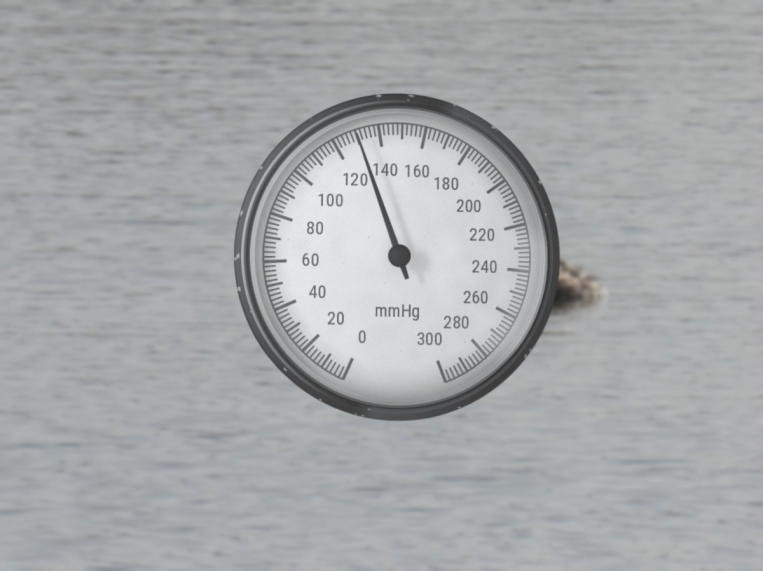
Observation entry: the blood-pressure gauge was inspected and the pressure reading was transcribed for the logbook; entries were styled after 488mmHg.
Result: 130mmHg
